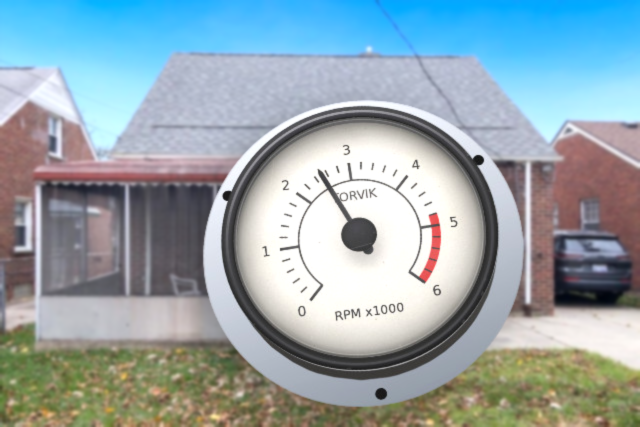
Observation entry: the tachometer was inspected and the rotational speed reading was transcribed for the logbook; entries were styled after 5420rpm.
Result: 2500rpm
